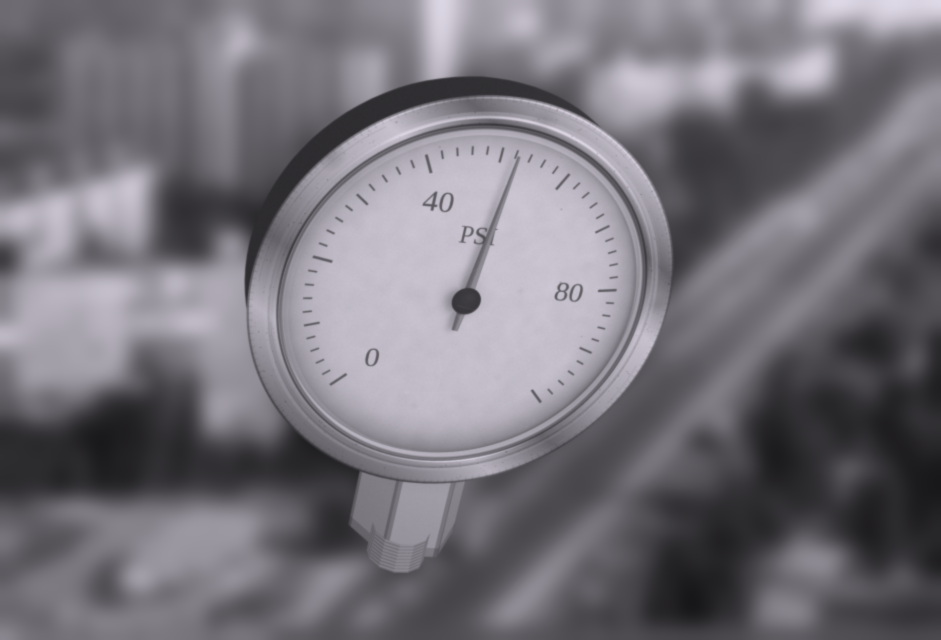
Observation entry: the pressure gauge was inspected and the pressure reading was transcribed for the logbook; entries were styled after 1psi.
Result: 52psi
